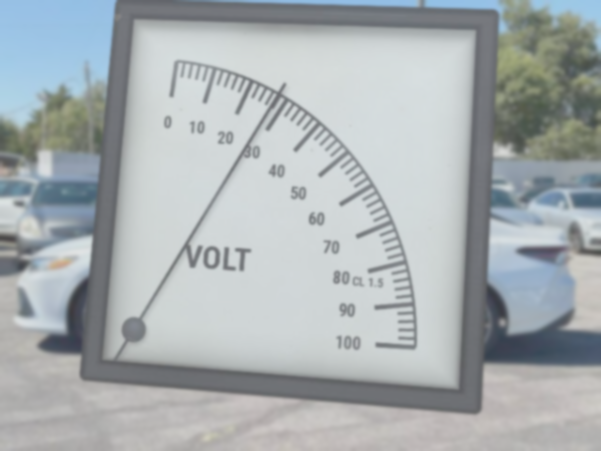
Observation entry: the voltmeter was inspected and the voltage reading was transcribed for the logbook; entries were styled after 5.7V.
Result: 28V
